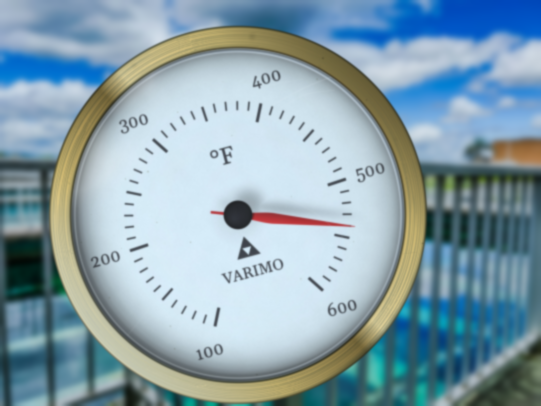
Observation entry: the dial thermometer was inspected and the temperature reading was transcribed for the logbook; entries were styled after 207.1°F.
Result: 540°F
